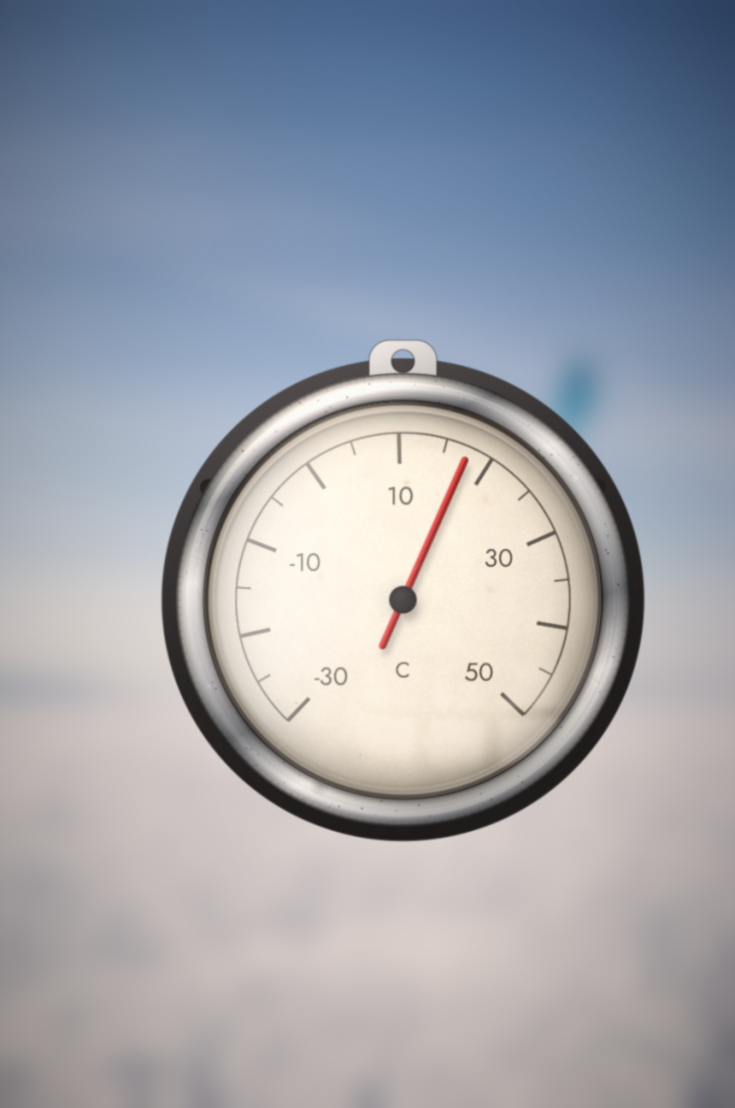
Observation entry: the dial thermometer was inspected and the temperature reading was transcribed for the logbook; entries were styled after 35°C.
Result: 17.5°C
